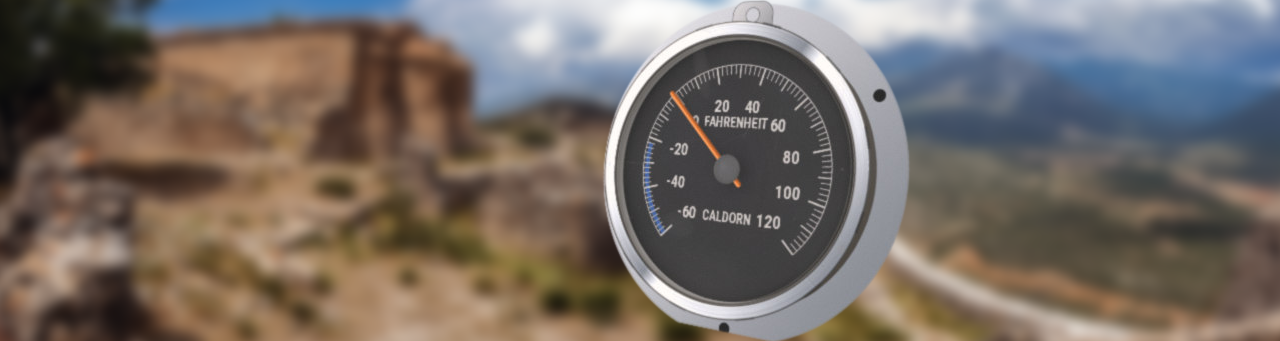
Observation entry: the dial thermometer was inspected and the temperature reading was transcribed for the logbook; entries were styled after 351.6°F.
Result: 0°F
